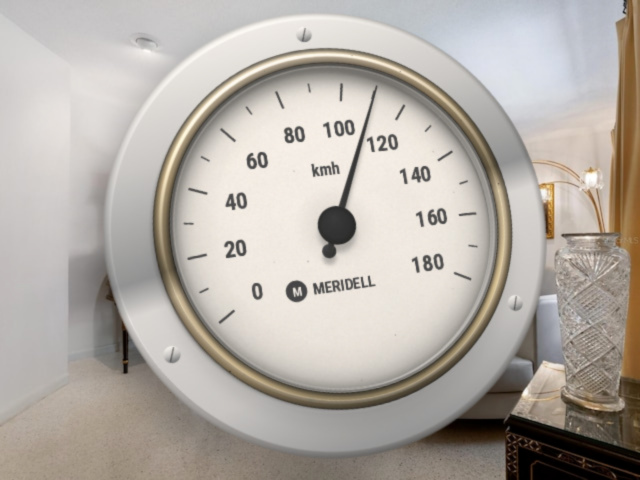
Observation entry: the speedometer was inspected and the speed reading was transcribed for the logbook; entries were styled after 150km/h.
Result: 110km/h
